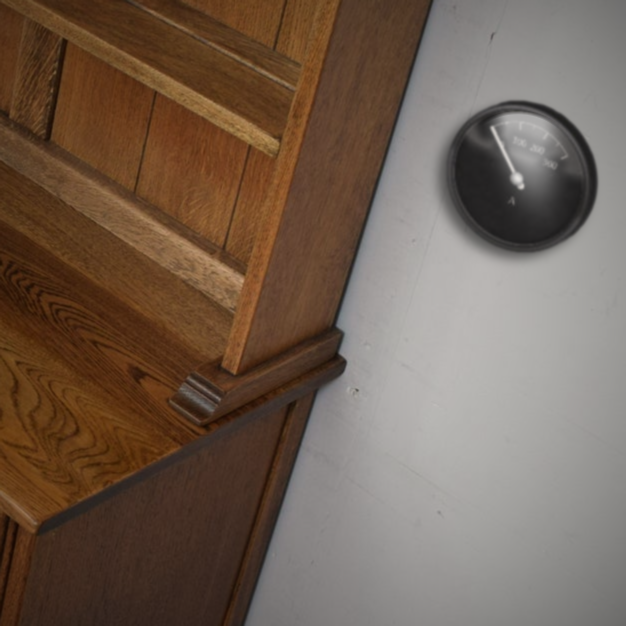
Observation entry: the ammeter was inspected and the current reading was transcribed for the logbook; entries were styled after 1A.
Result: 0A
